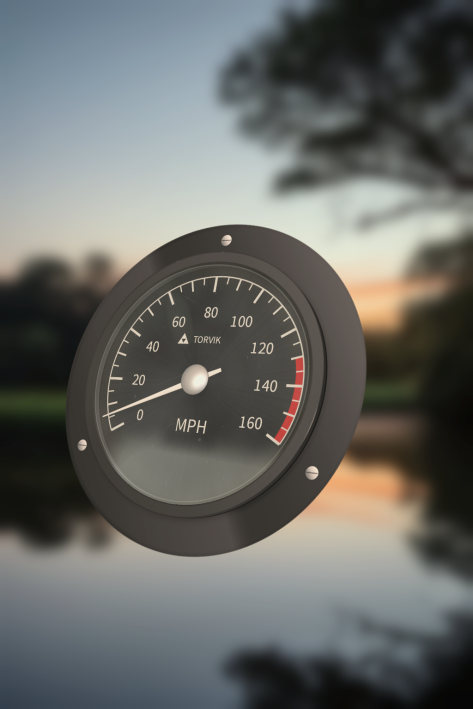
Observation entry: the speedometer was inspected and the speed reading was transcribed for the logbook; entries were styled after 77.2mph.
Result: 5mph
